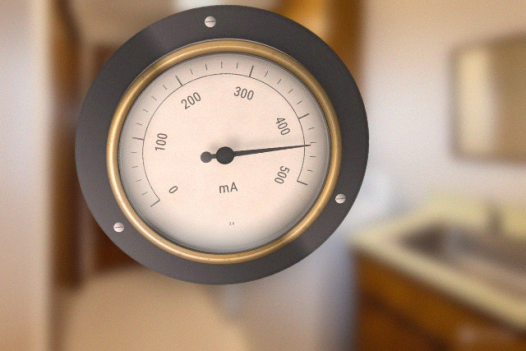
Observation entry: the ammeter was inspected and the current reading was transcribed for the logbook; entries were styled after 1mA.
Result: 440mA
